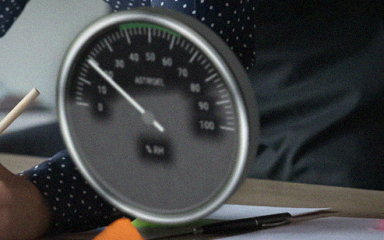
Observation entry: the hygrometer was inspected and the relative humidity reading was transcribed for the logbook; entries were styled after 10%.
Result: 20%
